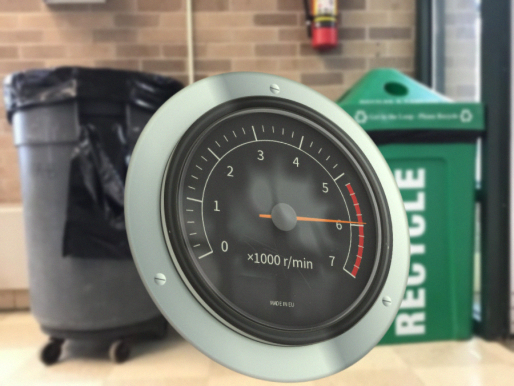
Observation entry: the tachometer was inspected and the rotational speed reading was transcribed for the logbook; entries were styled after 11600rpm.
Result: 6000rpm
